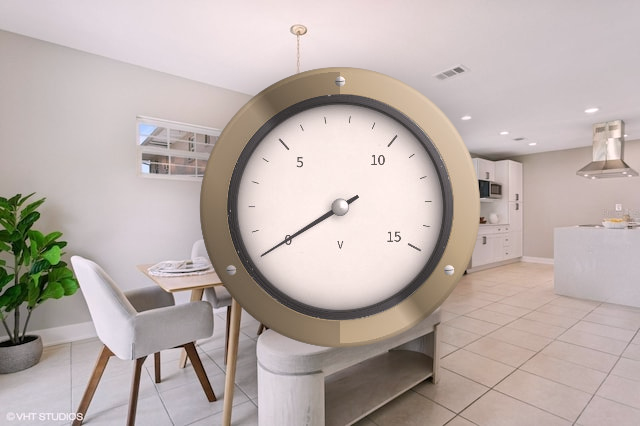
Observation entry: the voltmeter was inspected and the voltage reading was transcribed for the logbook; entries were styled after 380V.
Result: 0V
